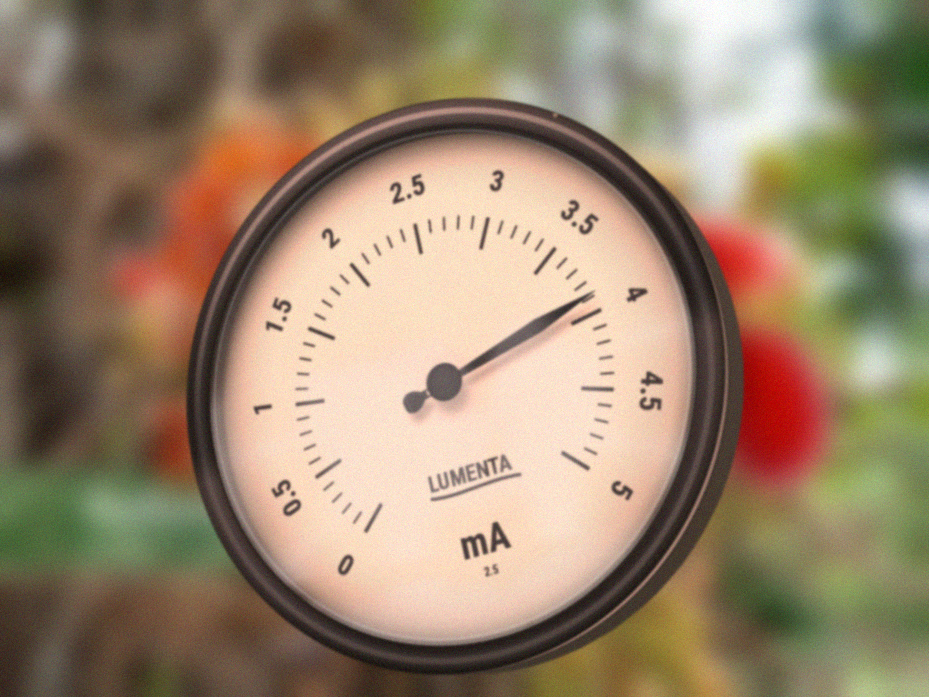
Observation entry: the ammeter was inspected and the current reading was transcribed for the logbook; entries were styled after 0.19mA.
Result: 3.9mA
